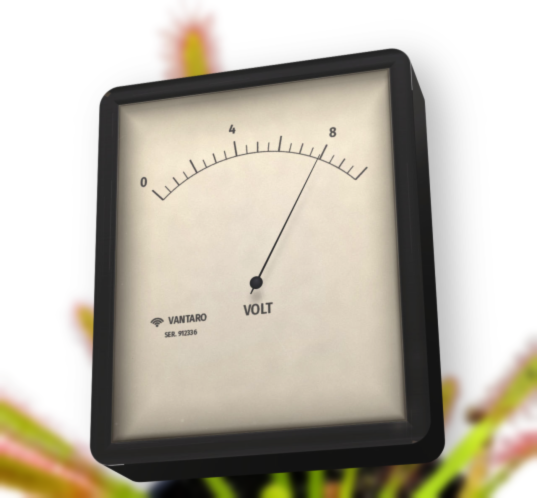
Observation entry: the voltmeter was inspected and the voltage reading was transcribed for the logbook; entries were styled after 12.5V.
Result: 8V
